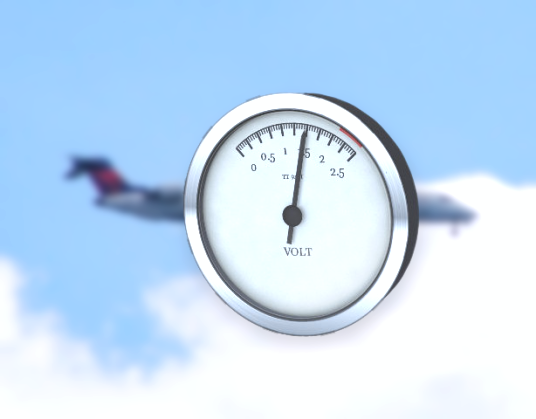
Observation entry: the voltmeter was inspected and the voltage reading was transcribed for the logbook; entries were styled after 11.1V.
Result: 1.5V
